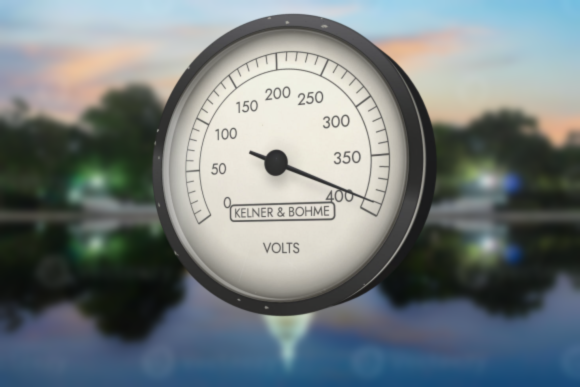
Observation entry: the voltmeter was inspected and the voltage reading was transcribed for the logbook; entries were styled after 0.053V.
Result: 390V
